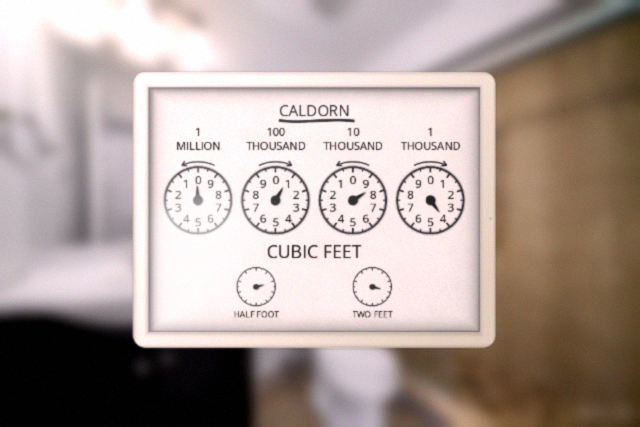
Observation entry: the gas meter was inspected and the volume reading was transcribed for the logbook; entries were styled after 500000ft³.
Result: 8400ft³
